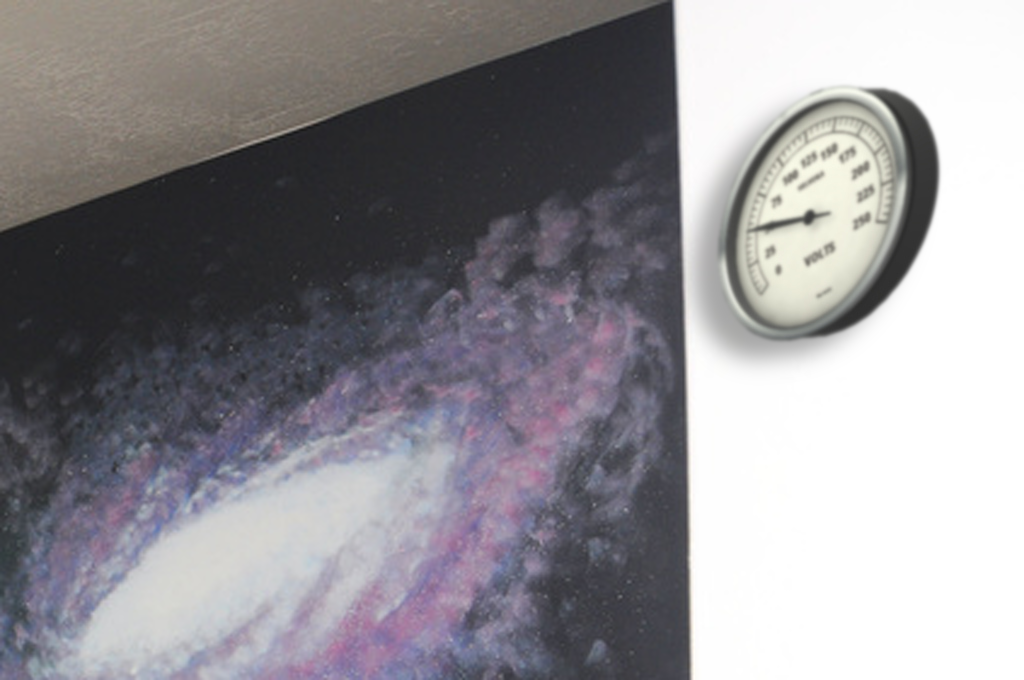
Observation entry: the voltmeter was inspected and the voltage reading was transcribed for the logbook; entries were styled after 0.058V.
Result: 50V
